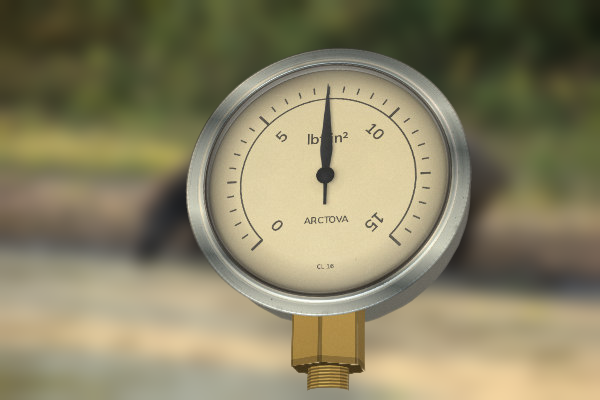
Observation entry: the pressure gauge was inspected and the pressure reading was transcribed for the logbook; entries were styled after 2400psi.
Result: 7.5psi
